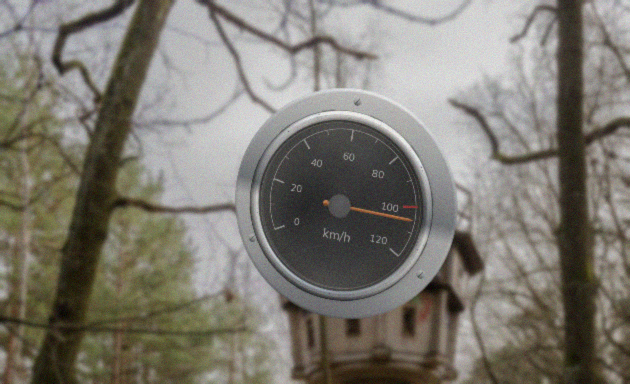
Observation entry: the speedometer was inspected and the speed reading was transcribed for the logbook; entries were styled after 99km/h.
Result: 105km/h
